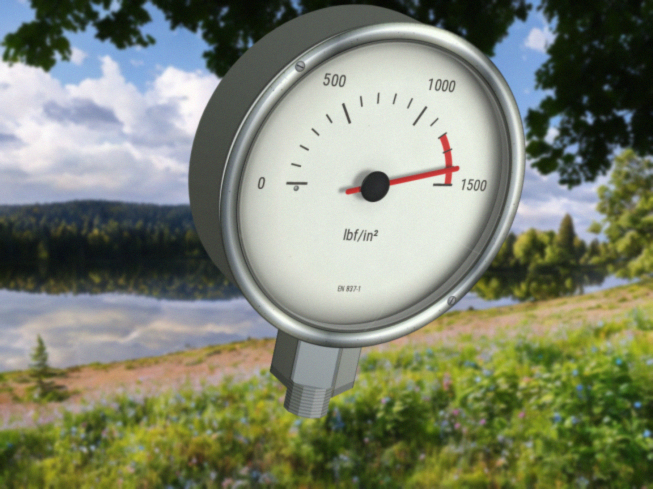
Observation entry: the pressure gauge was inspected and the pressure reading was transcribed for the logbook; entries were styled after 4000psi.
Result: 1400psi
